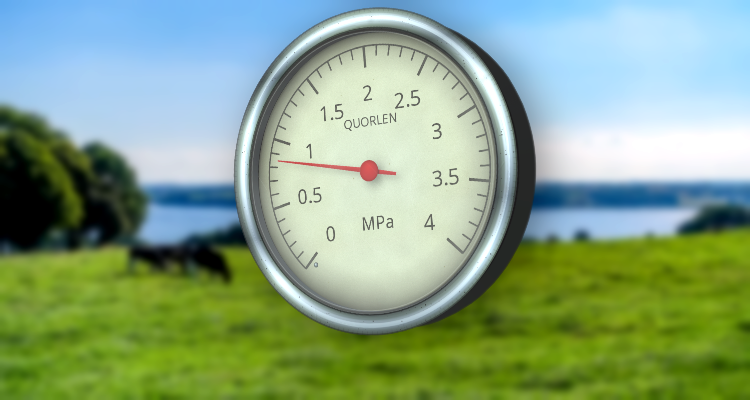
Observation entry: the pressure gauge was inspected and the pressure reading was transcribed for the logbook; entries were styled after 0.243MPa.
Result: 0.85MPa
